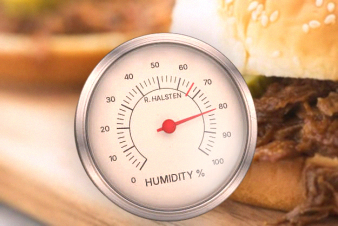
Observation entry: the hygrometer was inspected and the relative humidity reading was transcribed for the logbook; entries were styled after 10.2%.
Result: 80%
